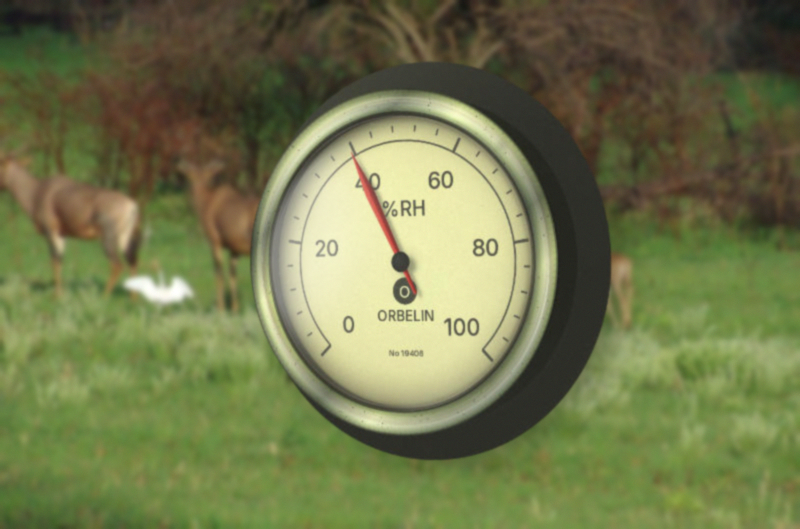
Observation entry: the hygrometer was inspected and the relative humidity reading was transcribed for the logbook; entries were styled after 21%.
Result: 40%
